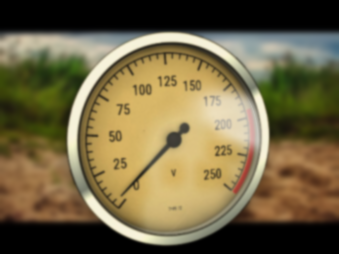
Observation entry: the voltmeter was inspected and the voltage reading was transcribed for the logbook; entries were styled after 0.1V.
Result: 5V
